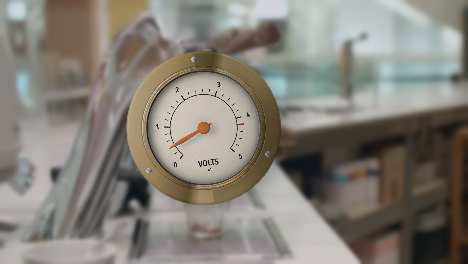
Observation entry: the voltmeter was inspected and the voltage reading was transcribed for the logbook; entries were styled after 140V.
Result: 0.4V
